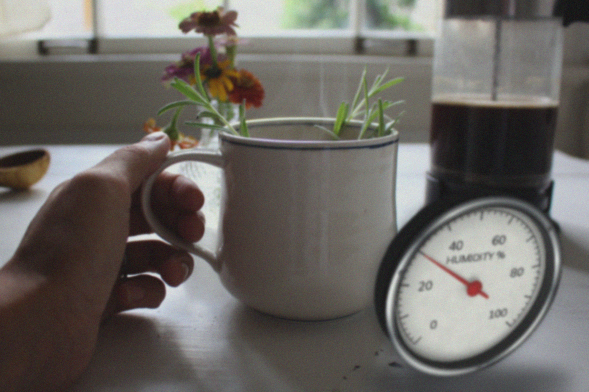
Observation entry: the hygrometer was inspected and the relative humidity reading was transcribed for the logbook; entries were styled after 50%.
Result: 30%
